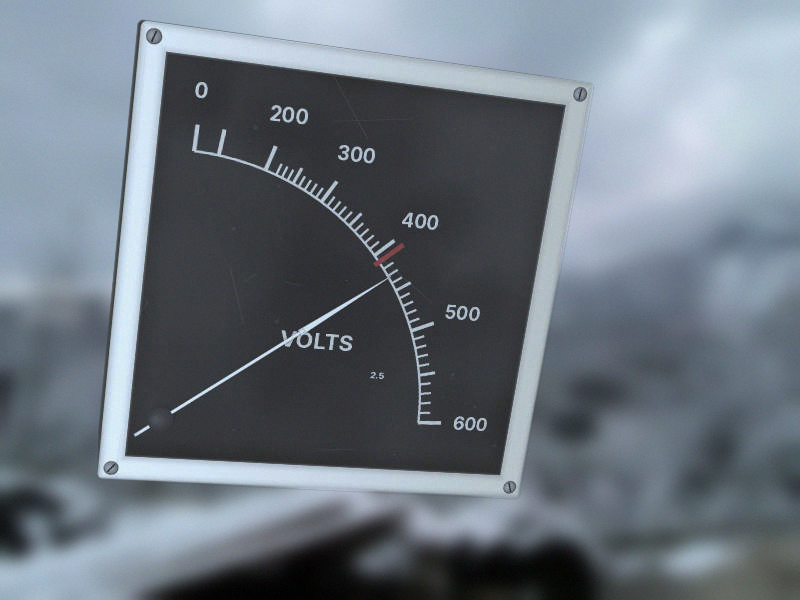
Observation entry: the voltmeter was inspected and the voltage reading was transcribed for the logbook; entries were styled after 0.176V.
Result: 430V
